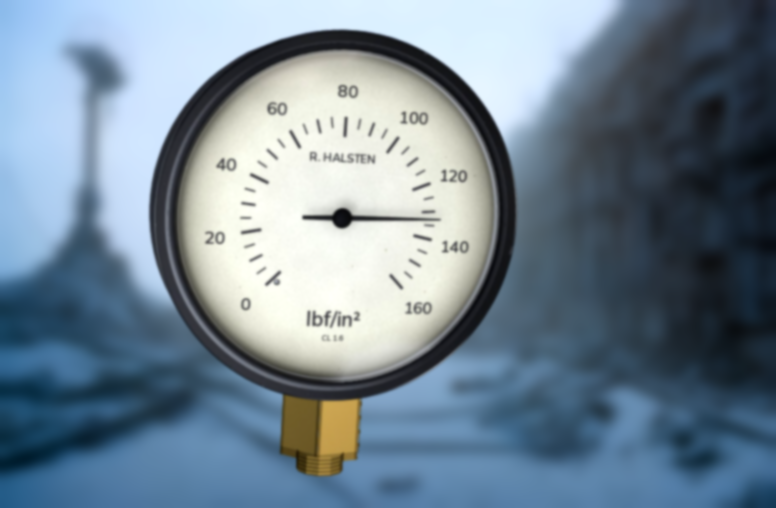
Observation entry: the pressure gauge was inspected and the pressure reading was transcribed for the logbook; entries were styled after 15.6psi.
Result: 132.5psi
